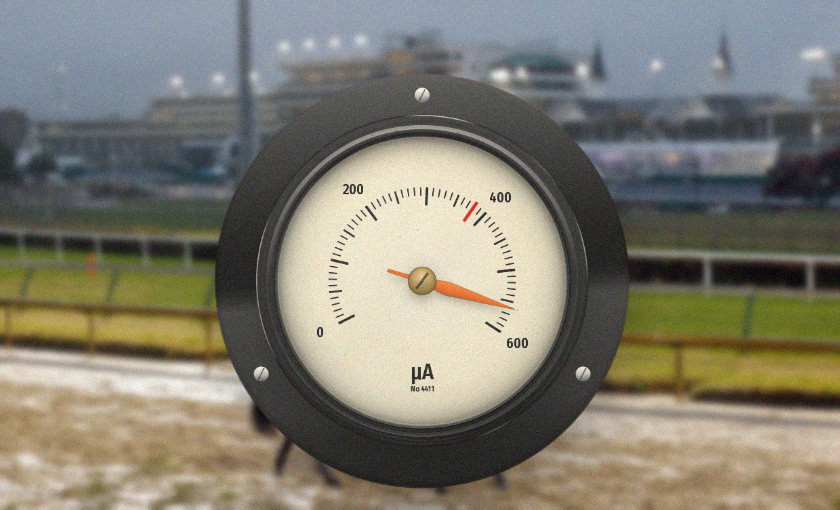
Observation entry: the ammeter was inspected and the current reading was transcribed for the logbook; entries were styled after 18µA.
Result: 560µA
